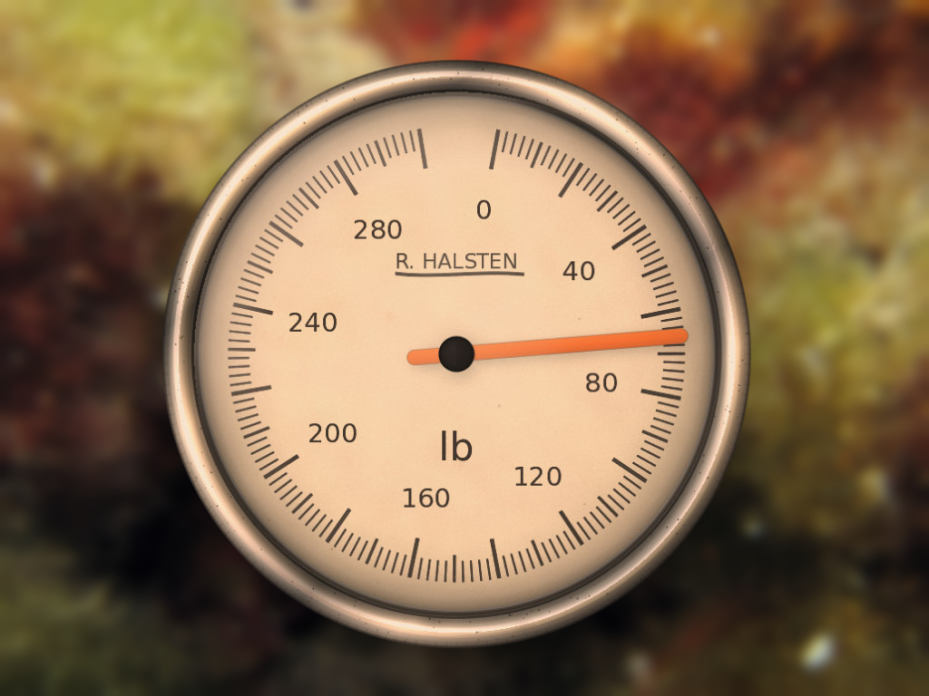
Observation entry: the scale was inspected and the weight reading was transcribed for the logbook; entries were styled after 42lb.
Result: 66lb
